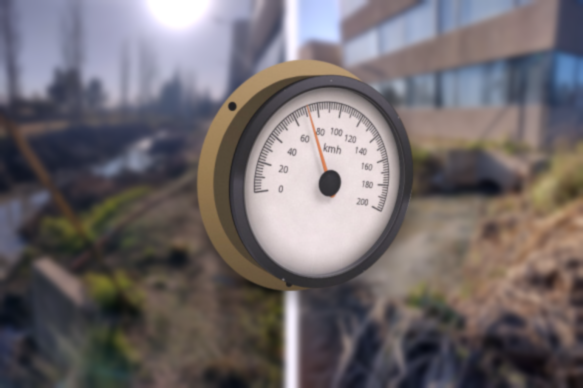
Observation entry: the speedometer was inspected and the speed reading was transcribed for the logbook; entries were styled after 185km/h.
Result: 70km/h
